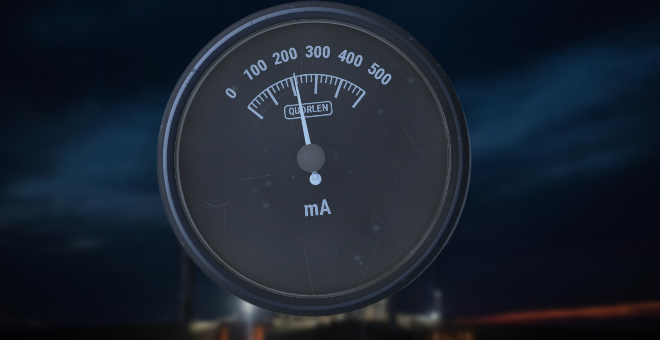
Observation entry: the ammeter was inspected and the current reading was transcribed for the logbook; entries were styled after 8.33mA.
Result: 220mA
